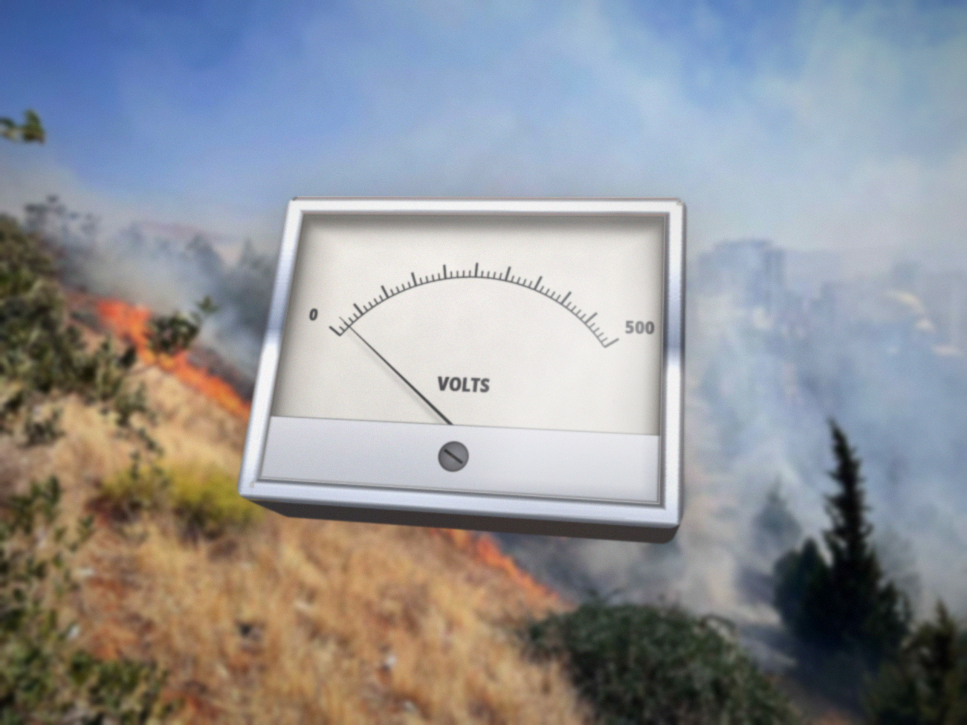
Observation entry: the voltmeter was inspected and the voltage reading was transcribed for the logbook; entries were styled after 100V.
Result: 20V
